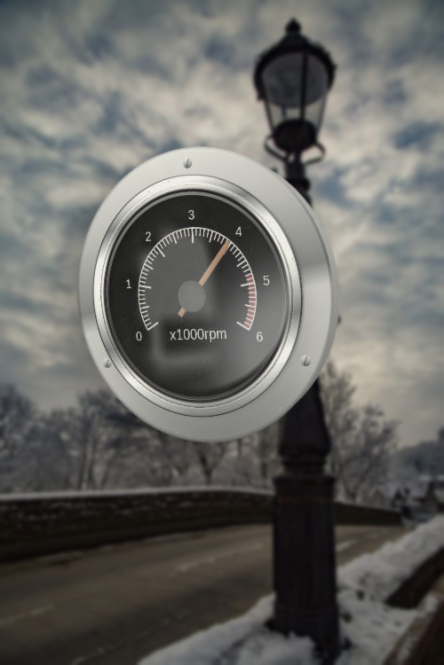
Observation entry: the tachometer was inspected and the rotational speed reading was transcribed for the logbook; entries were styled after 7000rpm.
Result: 4000rpm
